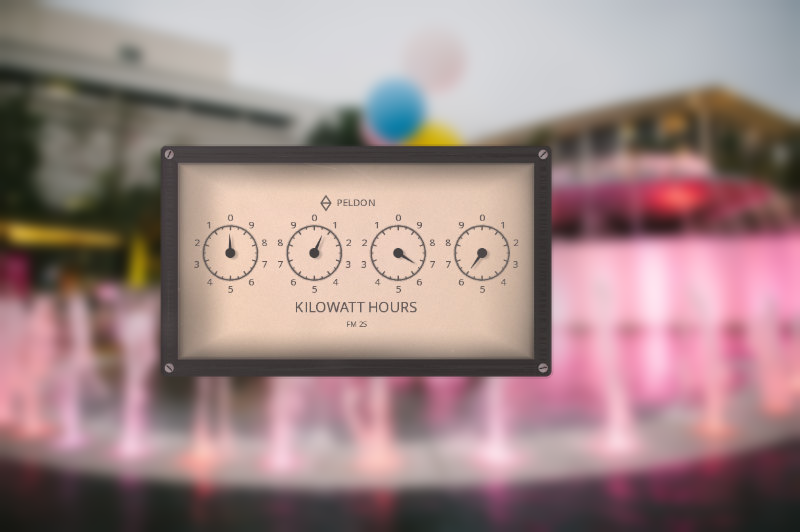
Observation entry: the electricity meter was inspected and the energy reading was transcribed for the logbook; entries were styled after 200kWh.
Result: 66kWh
